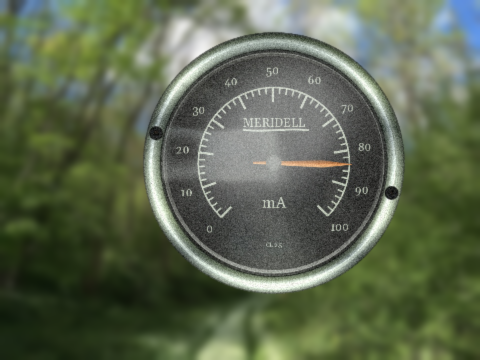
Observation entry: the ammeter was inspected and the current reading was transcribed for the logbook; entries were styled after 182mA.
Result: 84mA
